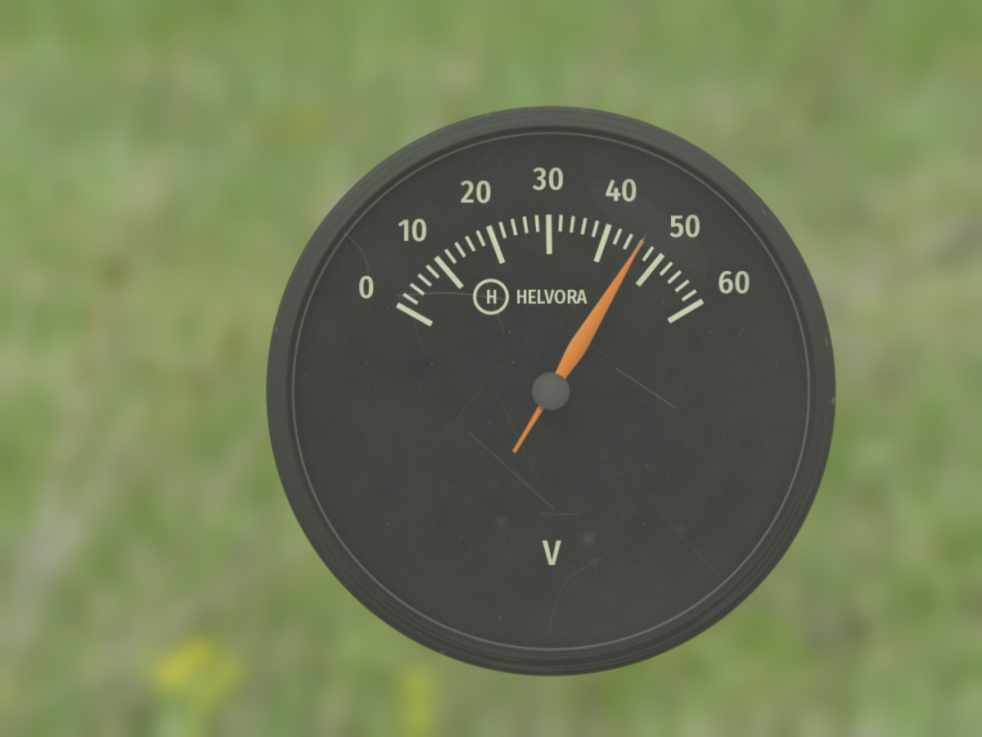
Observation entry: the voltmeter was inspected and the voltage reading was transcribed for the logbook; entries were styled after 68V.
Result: 46V
